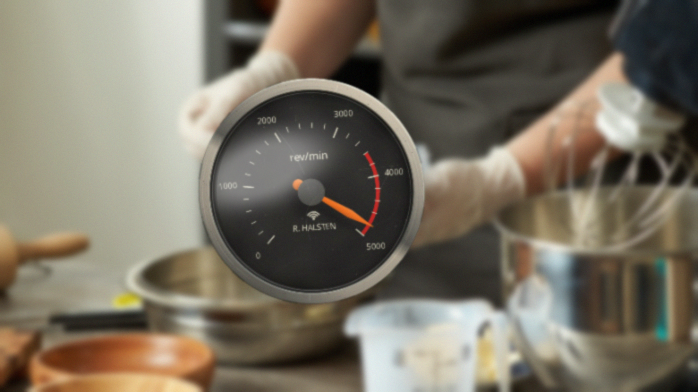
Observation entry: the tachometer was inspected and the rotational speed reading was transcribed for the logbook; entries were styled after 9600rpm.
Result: 4800rpm
